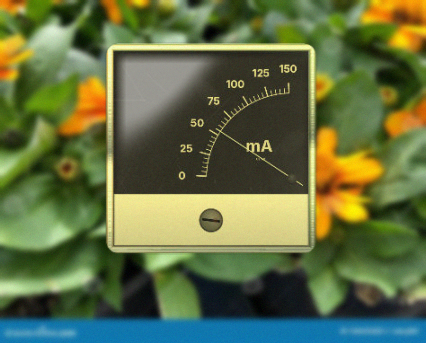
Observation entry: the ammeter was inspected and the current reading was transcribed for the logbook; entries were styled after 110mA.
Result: 55mA
